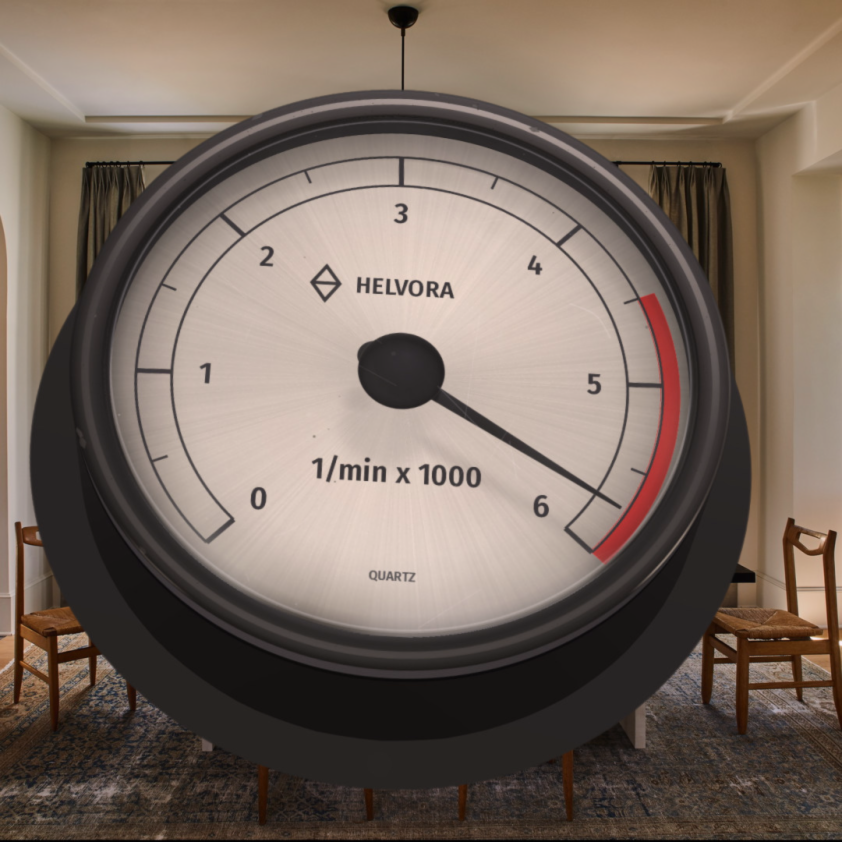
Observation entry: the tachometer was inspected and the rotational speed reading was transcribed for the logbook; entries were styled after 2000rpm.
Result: 5750rpm
